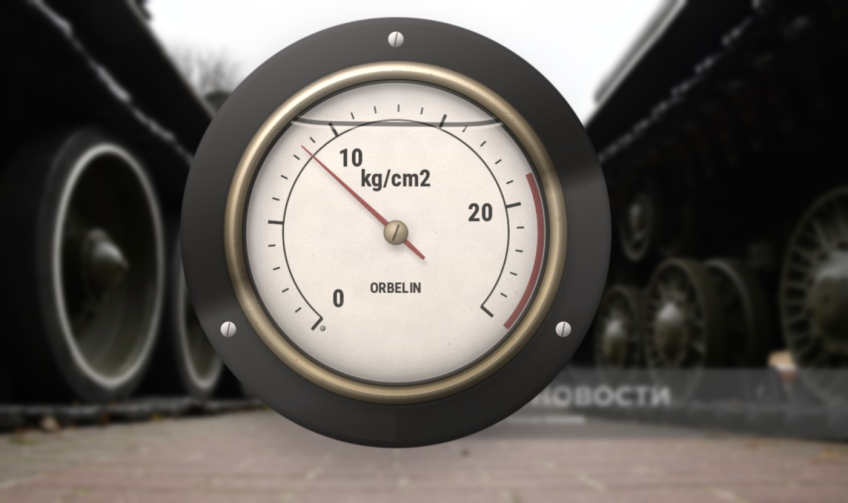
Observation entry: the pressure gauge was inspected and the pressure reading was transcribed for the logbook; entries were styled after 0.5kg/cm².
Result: 8.5kg/cm²
